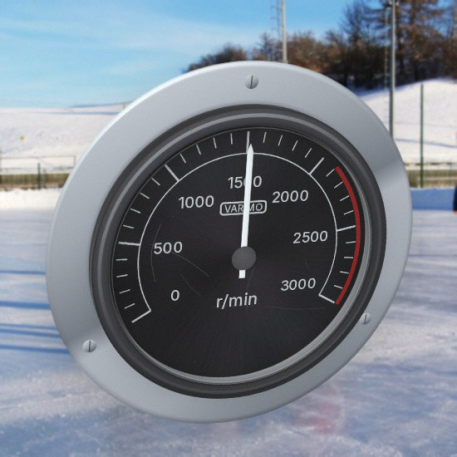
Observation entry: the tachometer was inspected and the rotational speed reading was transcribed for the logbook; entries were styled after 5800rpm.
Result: 1500rpm
